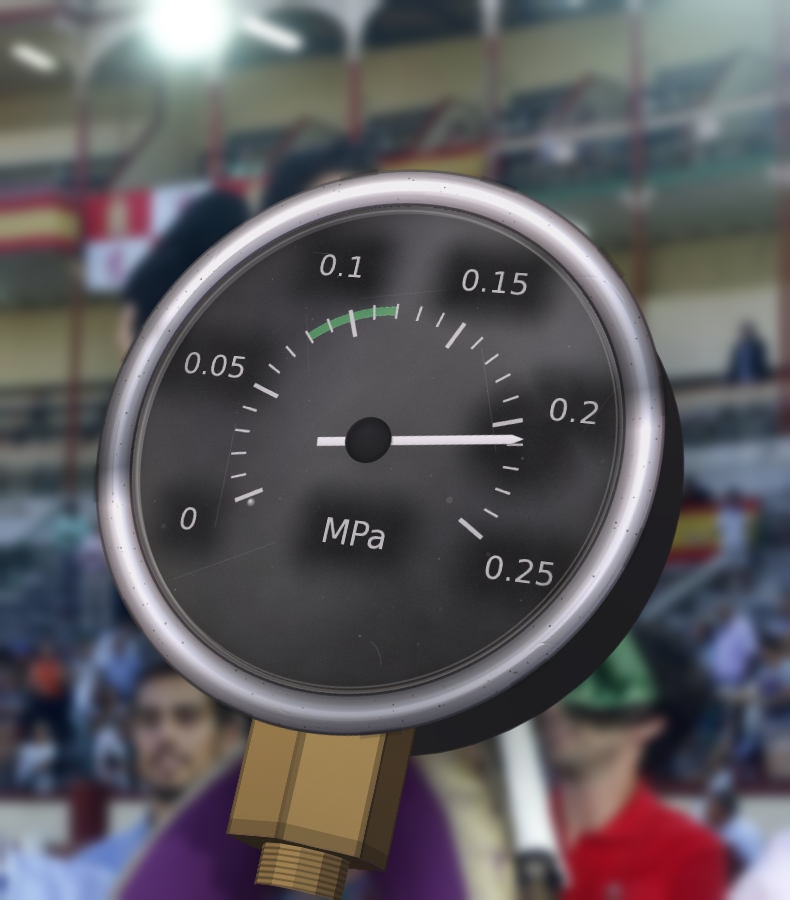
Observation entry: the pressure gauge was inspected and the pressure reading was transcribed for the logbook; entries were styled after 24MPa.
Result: 0.21MPa
